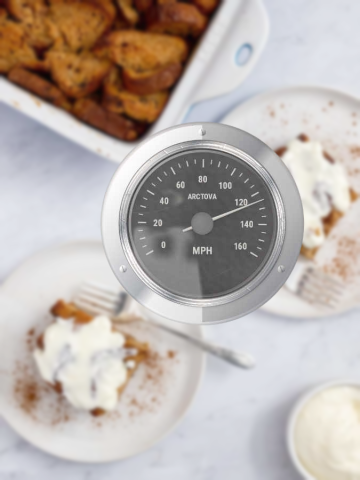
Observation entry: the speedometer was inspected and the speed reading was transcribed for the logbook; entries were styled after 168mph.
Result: 125mph
